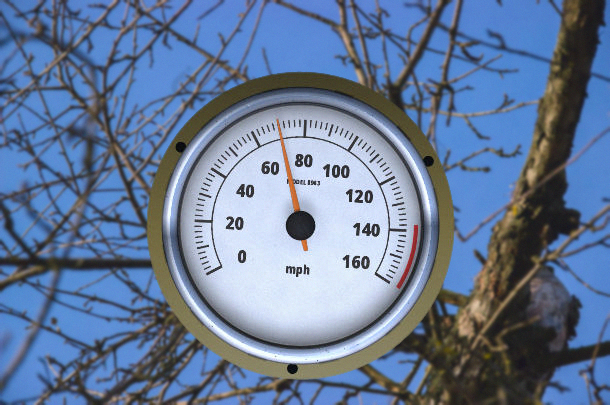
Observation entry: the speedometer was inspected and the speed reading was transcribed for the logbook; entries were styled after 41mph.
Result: 70mph
